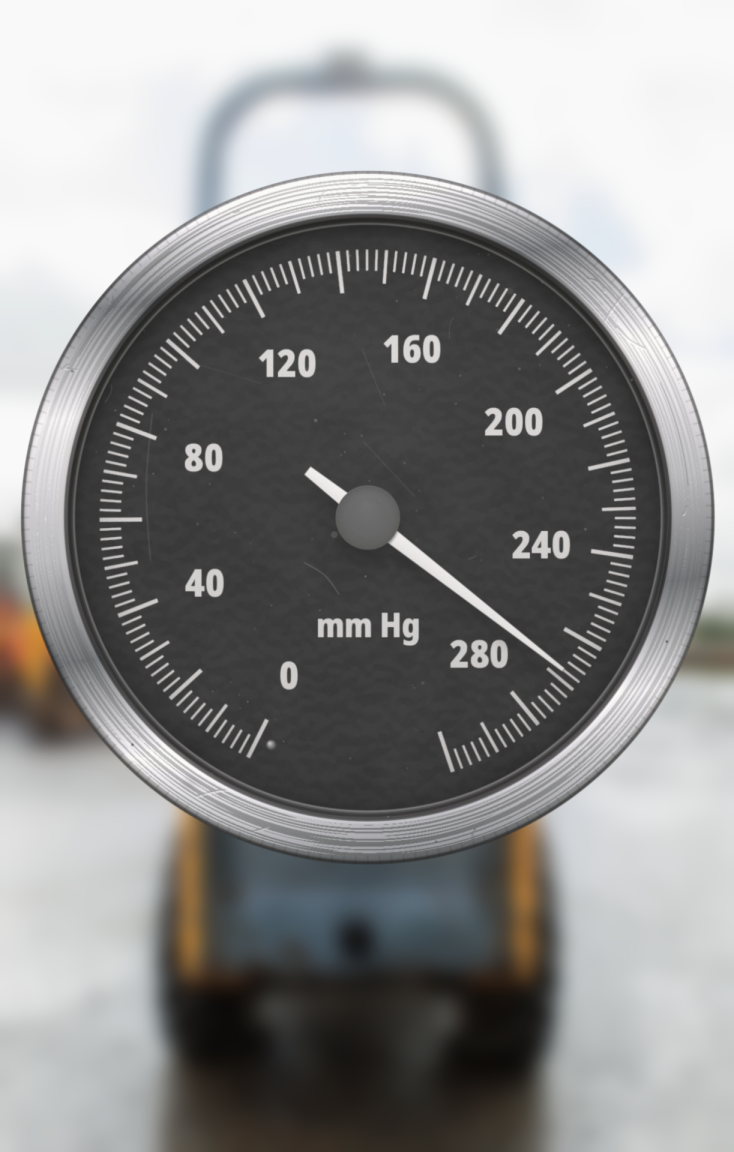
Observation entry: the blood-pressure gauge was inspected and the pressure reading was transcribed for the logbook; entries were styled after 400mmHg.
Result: 268mmHg
